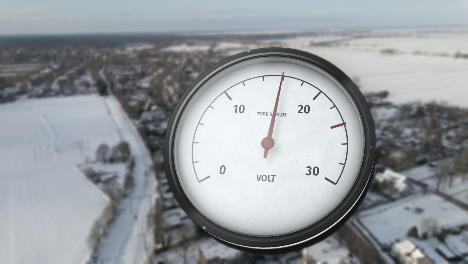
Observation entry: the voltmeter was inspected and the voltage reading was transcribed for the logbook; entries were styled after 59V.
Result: 16V
